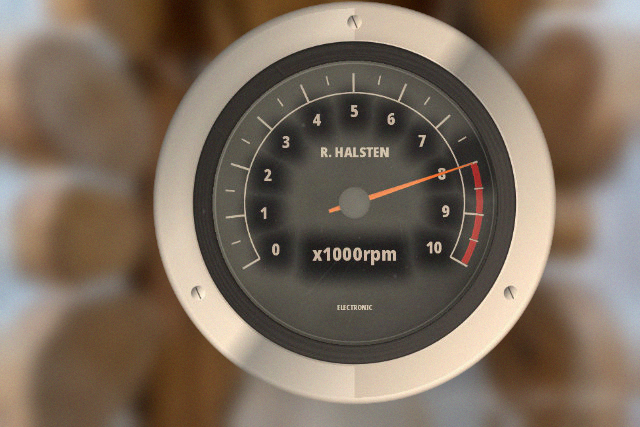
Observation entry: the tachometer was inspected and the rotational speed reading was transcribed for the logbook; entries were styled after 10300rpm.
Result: 8000rpm
